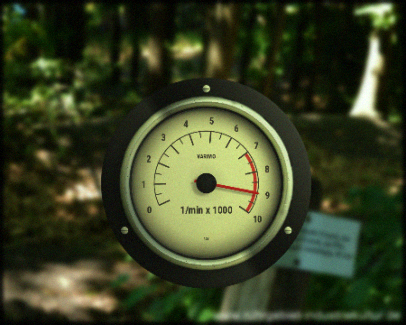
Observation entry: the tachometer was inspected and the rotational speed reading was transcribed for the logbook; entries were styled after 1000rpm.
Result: 9000rpm
